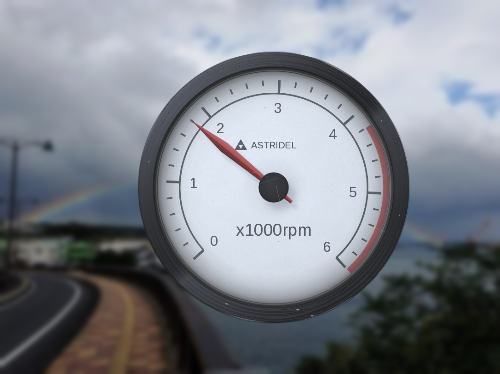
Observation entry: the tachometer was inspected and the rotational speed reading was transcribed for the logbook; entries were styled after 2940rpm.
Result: 1800rpm
